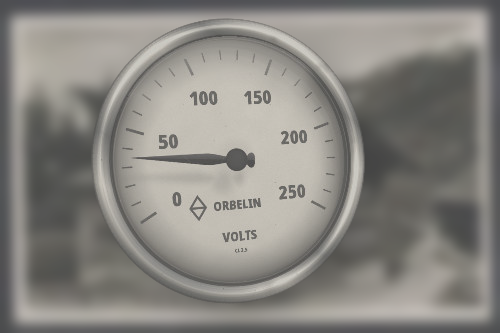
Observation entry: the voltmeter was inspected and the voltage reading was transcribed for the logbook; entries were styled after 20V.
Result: 35V
